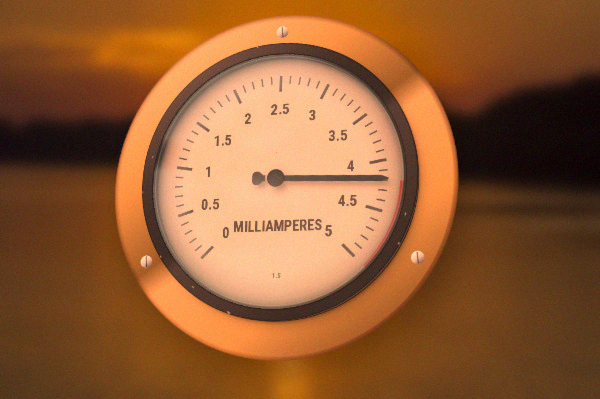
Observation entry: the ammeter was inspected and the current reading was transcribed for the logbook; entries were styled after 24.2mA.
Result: 4.2mA
